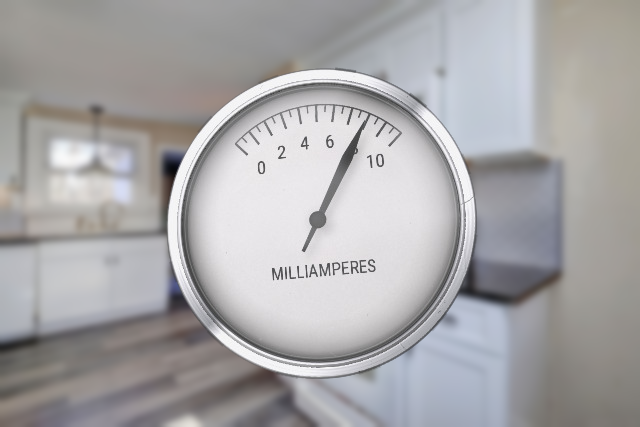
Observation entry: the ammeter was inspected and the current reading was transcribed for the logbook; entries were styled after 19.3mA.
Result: 8mA
